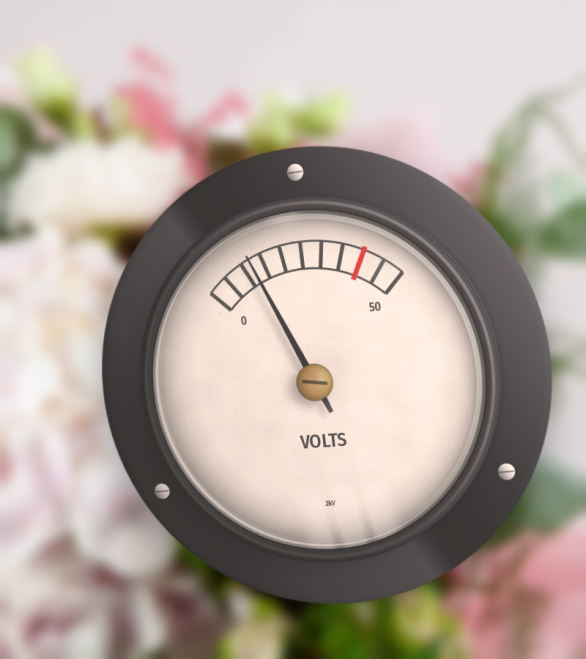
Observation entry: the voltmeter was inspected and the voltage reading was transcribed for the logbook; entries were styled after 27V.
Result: 12.5V
